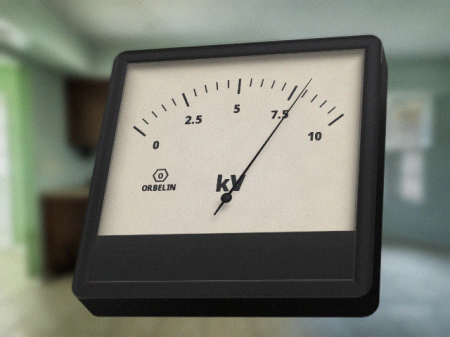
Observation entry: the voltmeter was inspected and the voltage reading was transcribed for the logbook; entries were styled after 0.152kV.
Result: 8kV
